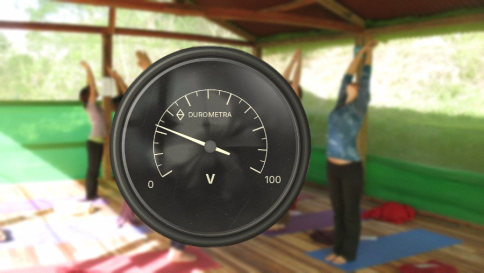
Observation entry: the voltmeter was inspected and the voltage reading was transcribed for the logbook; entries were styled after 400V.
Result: 22.5V
